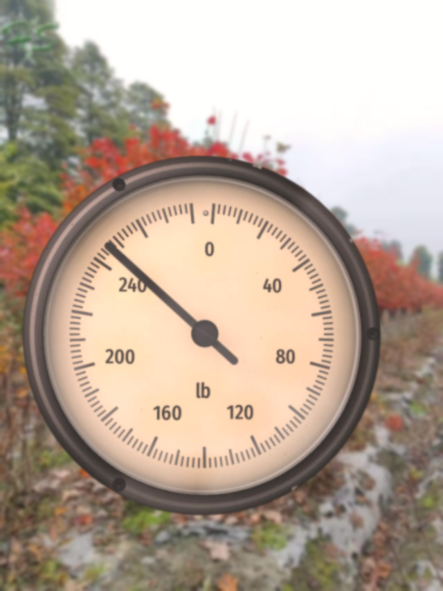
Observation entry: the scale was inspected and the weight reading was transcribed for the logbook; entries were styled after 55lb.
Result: 246lb
